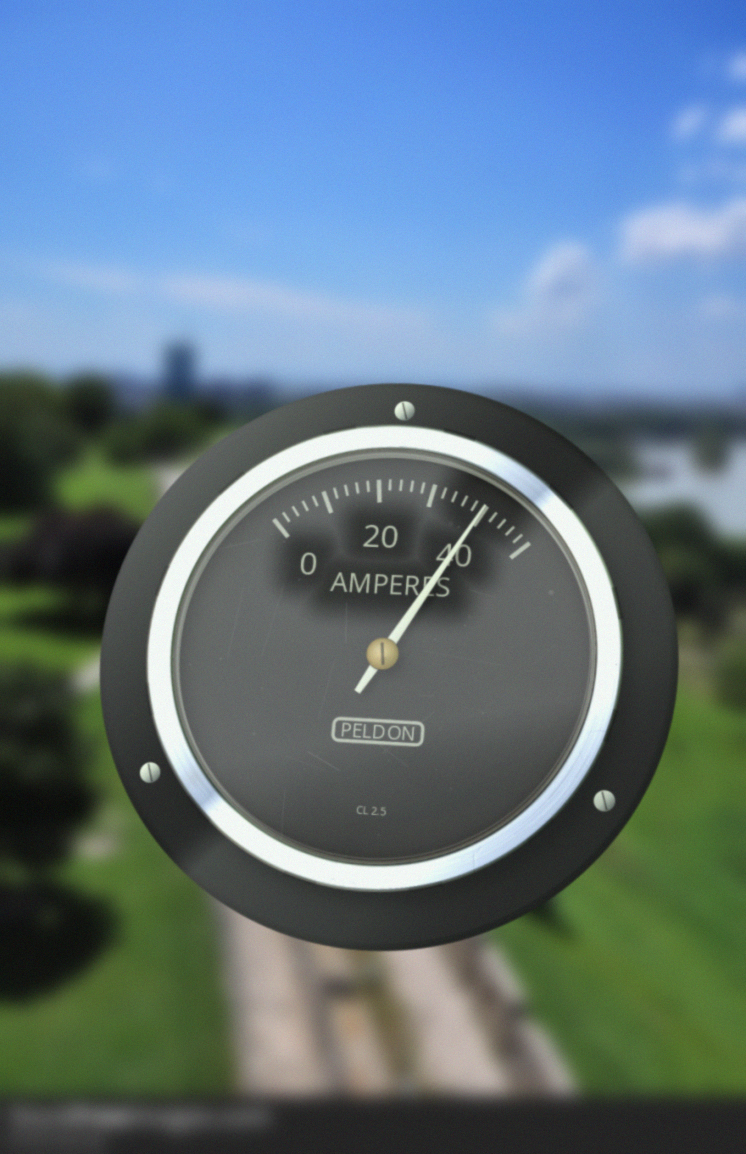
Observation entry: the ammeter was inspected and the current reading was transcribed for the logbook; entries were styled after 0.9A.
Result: 40A
